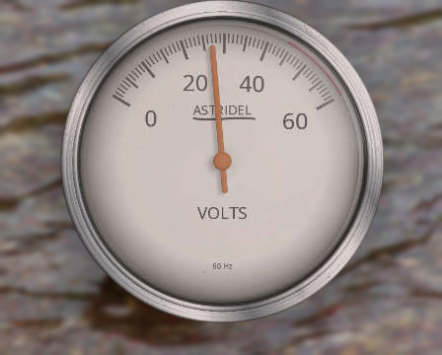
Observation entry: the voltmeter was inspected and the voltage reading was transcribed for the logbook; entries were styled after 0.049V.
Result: 27V
